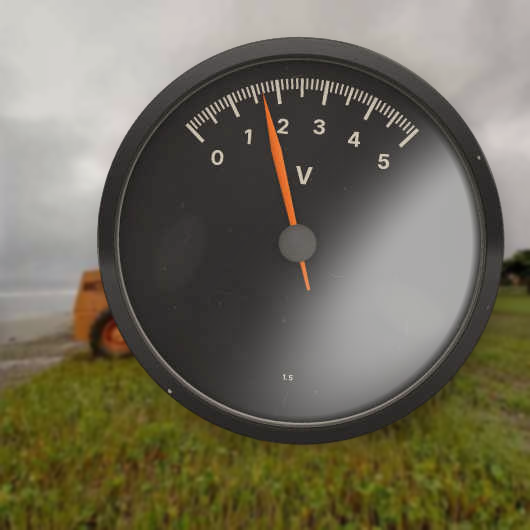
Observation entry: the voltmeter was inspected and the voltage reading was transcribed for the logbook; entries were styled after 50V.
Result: 1.7V
